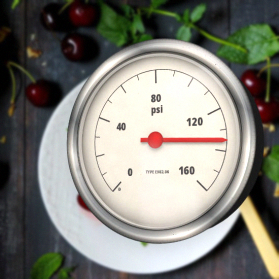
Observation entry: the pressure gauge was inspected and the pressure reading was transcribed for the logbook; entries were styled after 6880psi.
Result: 135psi
